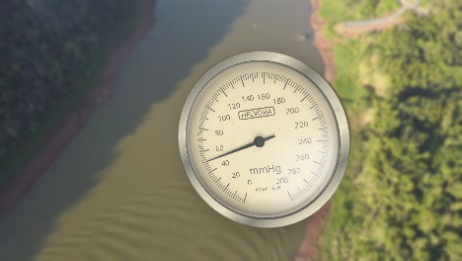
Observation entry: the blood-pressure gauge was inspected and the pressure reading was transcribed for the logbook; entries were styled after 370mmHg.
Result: 50mmHg
